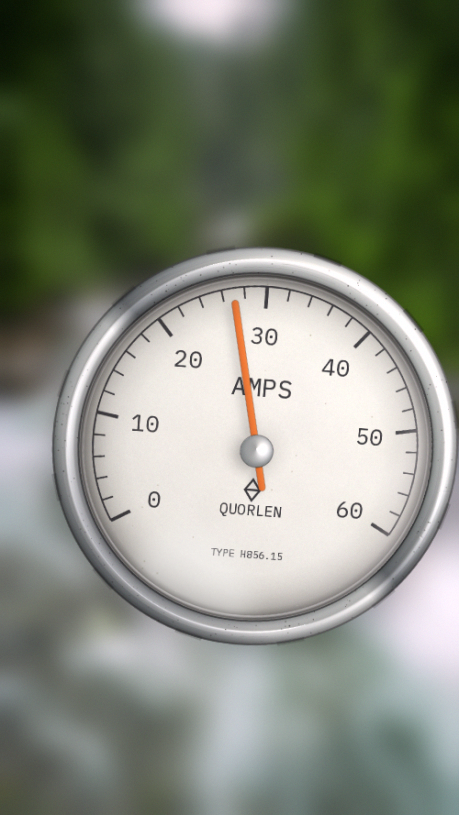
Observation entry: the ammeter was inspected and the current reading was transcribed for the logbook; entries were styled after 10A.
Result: 27A
